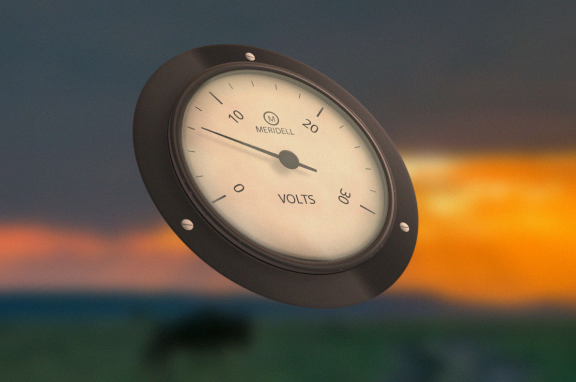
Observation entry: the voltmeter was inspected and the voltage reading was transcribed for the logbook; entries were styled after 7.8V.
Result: 6V
